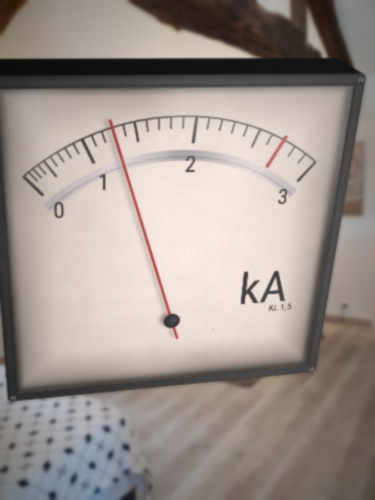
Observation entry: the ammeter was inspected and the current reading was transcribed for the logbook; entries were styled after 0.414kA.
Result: 1.3kA
